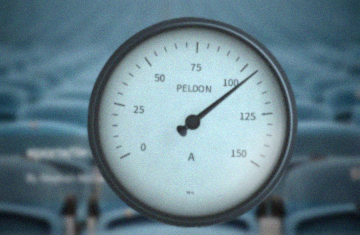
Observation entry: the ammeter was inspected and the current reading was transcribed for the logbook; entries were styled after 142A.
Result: 105A
